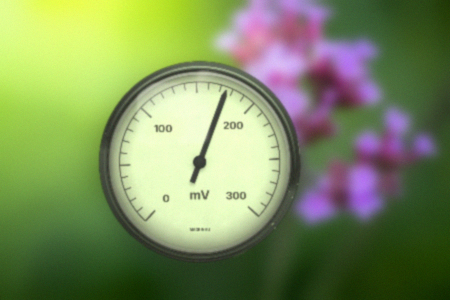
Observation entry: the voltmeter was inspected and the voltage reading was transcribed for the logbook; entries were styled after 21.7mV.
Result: 175mV
